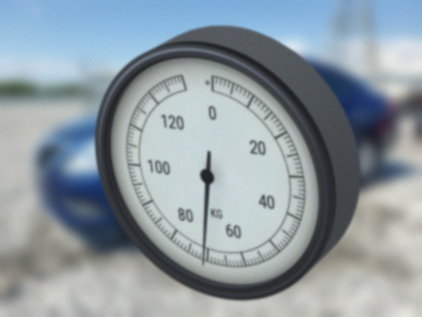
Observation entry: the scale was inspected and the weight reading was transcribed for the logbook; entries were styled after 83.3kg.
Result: 70kg
